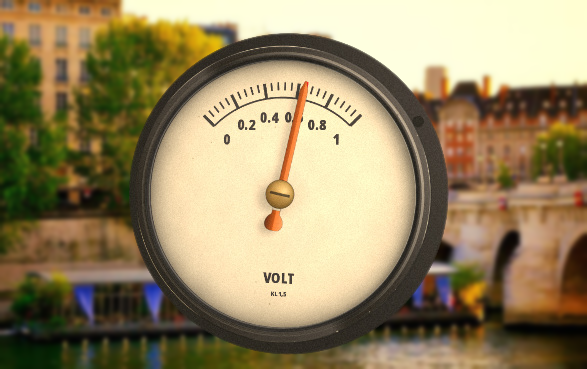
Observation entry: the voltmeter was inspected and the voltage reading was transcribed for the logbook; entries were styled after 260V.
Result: 0.64V
